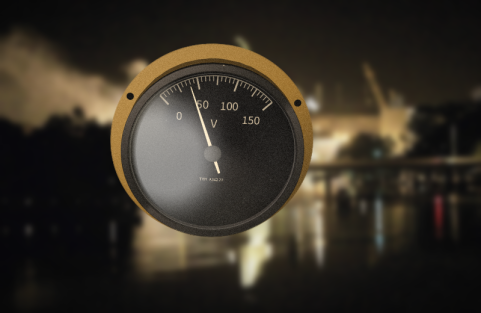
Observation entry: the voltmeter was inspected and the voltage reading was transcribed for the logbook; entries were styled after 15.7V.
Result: 40V
